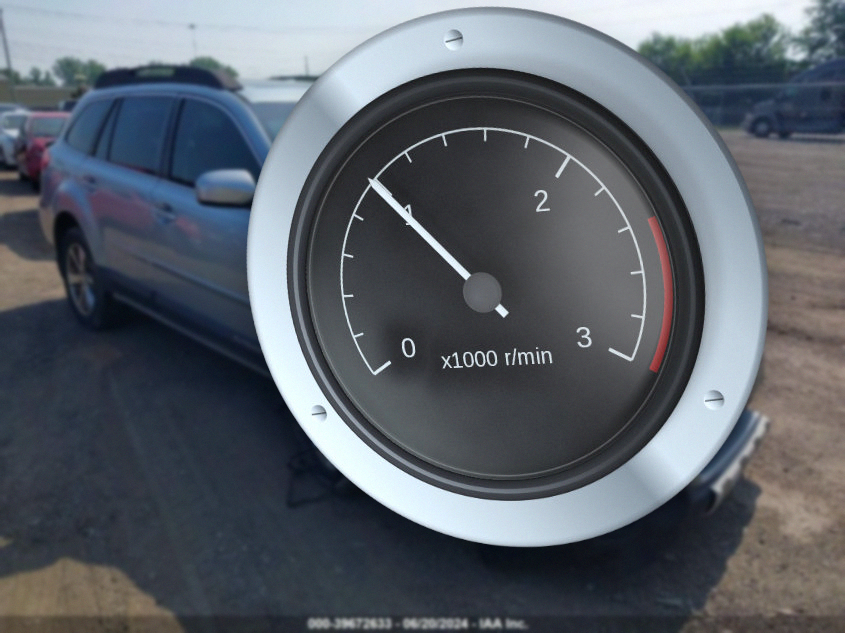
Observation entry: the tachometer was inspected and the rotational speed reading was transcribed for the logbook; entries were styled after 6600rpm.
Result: 1000rpm
